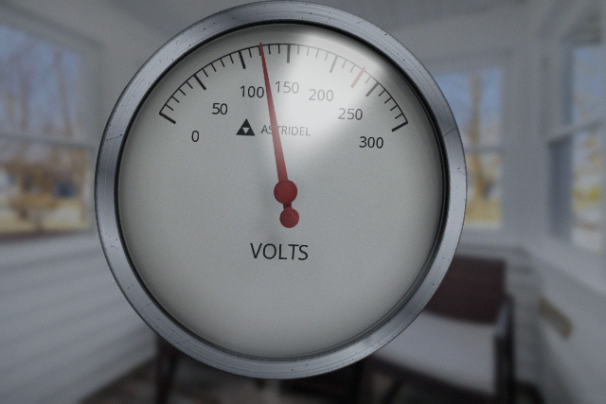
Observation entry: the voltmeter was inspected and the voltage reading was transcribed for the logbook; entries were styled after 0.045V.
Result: 120V
